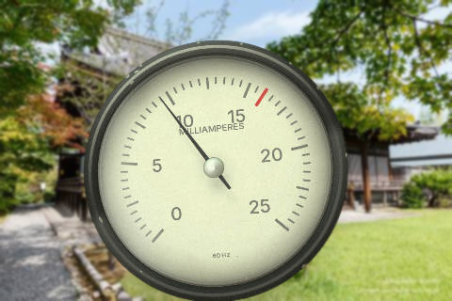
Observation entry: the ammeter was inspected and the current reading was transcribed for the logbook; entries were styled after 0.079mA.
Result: 9.5mA
